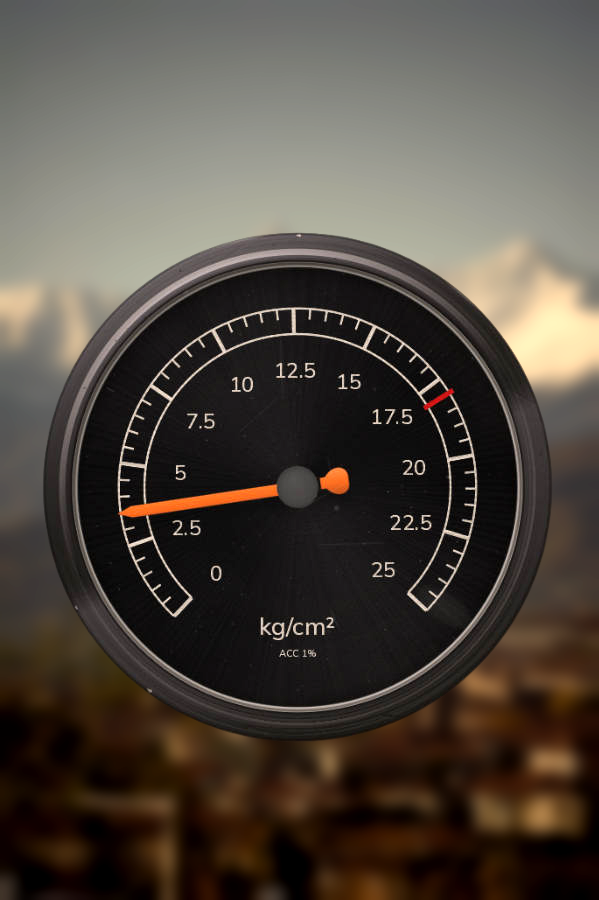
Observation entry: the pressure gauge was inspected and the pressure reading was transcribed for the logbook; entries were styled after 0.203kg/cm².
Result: 3.5kg/cm²
